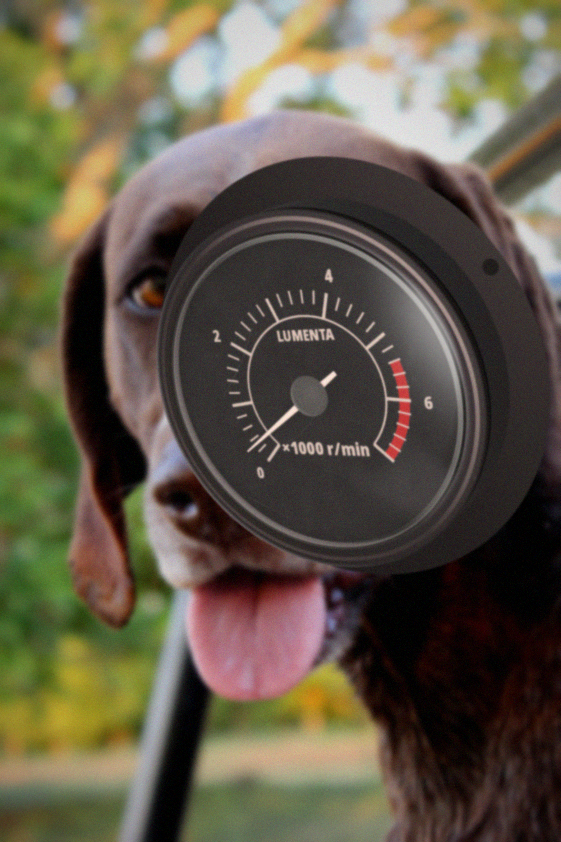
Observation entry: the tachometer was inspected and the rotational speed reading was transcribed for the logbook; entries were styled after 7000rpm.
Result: 300rpm
